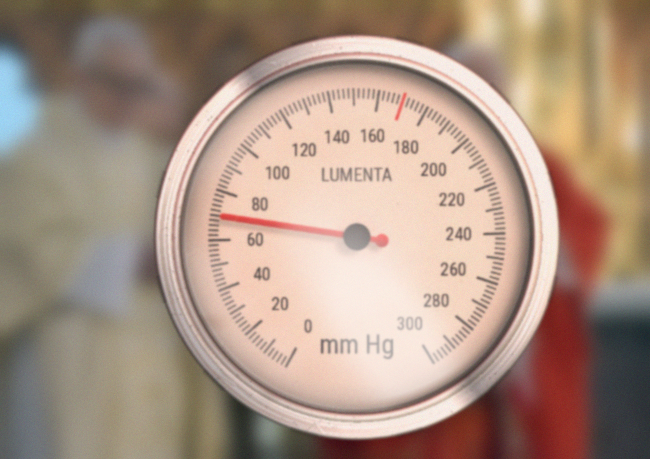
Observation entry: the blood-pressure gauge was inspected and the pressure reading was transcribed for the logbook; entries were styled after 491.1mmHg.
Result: 70mmHg
